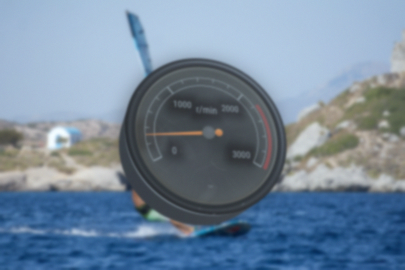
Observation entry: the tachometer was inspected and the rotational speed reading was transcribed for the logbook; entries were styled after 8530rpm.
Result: 300rpm
